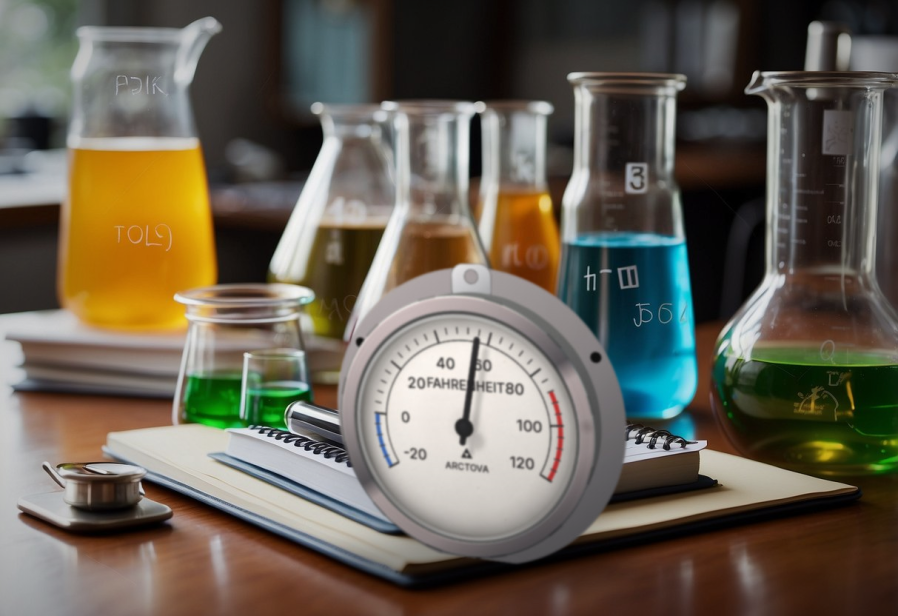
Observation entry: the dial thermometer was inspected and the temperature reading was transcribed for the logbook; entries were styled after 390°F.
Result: 56°F
